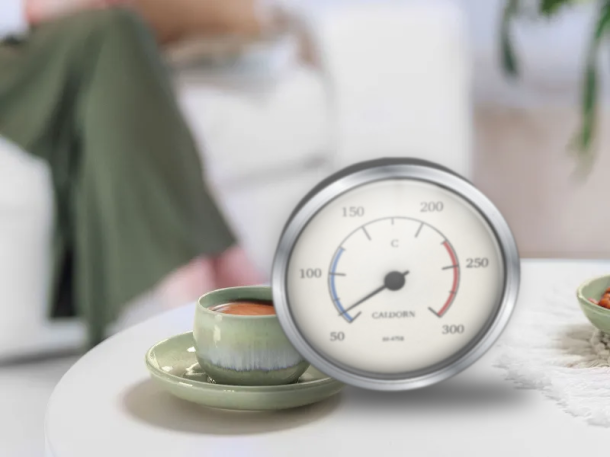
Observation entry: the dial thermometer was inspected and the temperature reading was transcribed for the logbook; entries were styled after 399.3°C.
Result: 62.5°C
